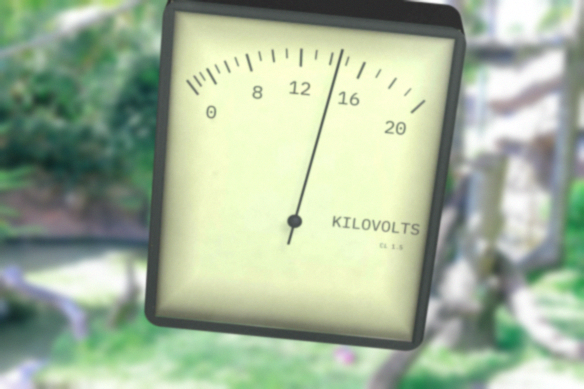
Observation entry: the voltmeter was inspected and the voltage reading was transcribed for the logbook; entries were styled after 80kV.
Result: 14.5kV
